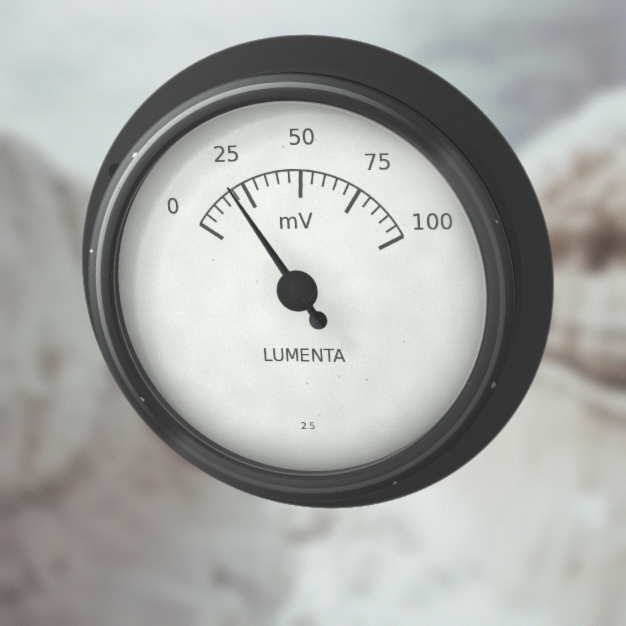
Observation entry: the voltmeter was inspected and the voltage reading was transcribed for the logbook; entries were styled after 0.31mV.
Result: 20mV
